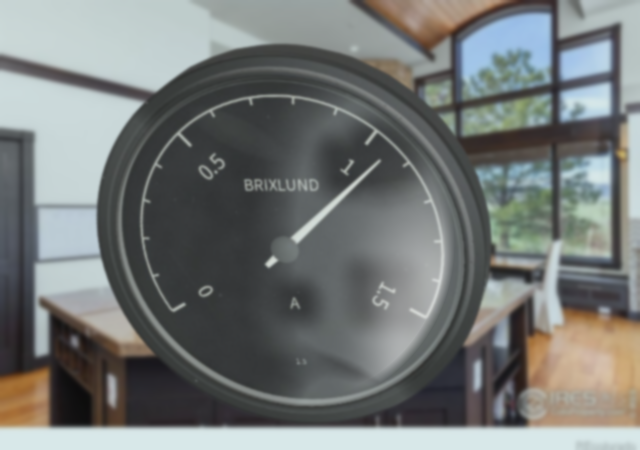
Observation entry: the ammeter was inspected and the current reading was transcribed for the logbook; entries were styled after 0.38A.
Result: 1.05A
